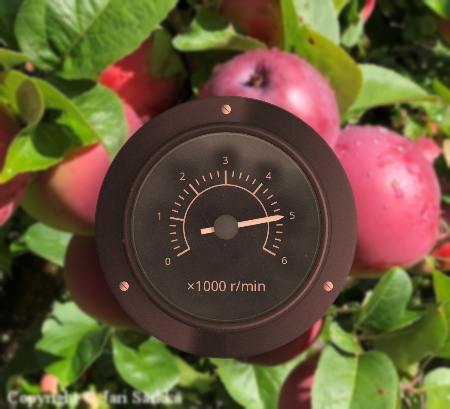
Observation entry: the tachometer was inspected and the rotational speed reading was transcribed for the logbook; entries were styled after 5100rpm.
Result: 5000rpm
